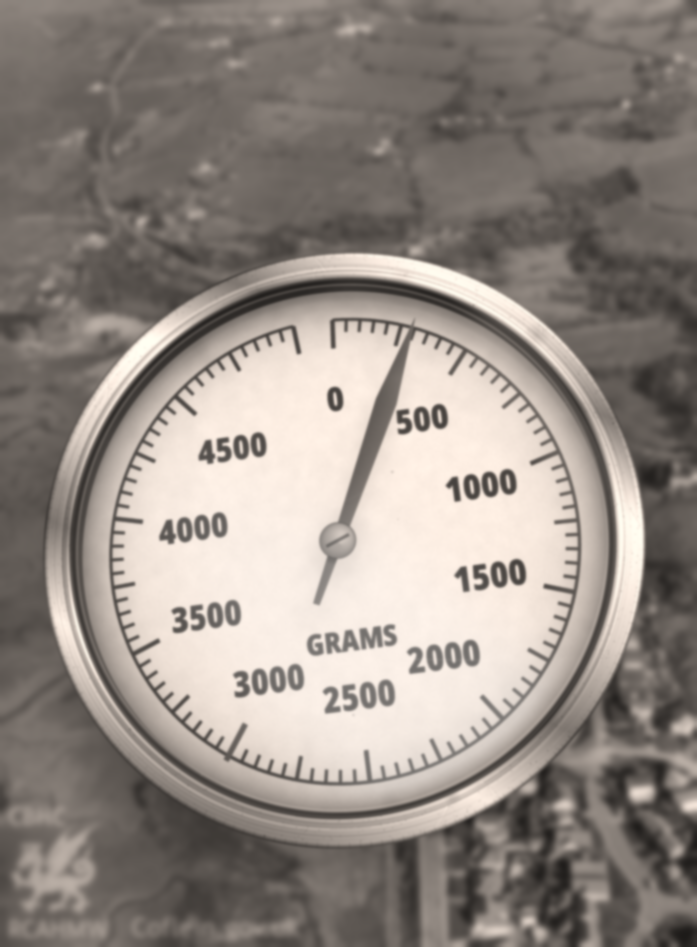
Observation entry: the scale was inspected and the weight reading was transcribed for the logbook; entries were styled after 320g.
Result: 300g
